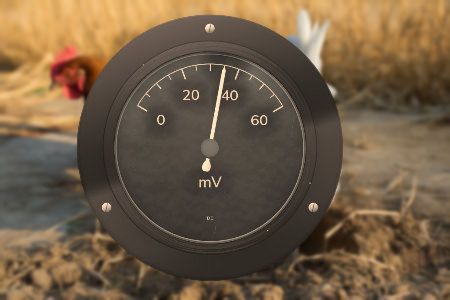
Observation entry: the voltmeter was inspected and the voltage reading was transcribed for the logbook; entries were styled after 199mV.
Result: 35mV
